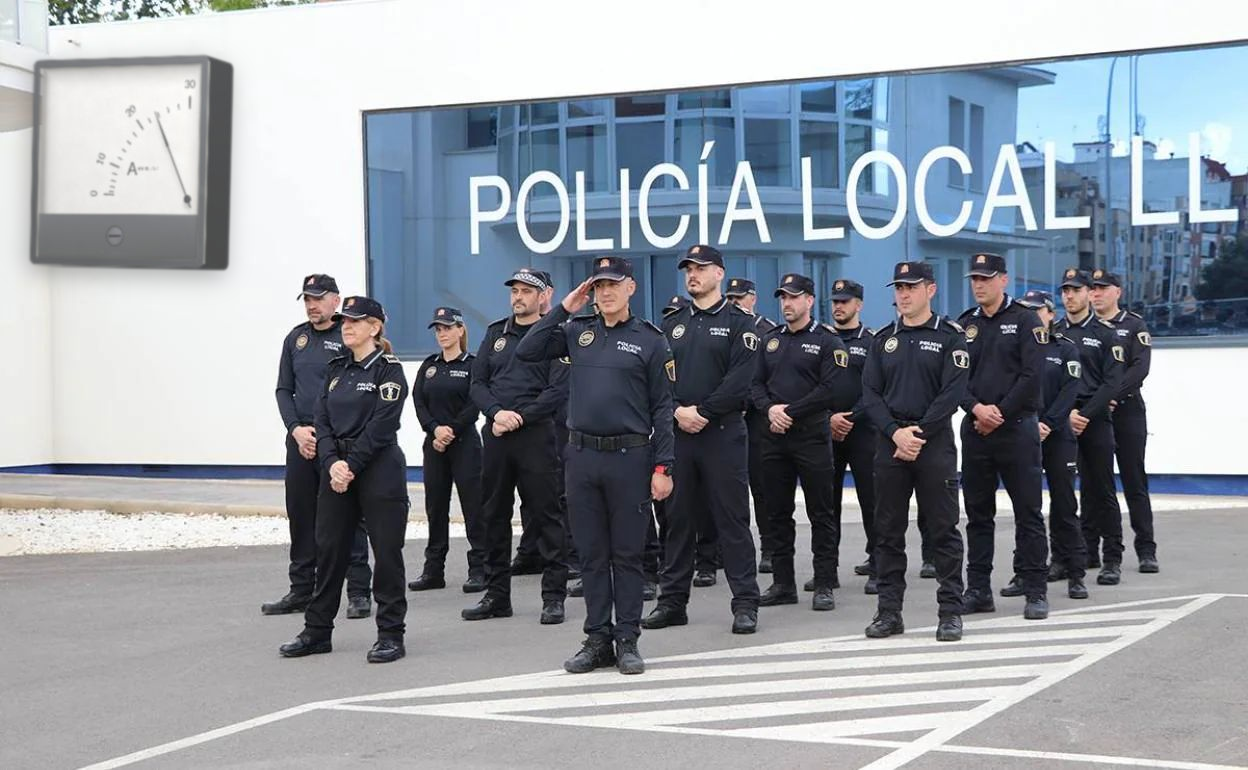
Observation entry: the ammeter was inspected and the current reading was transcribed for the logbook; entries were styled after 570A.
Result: 24A
